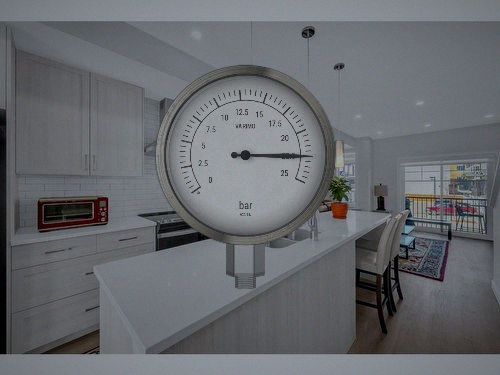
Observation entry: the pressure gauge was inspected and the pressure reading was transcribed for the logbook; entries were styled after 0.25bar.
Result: 22.5bar
